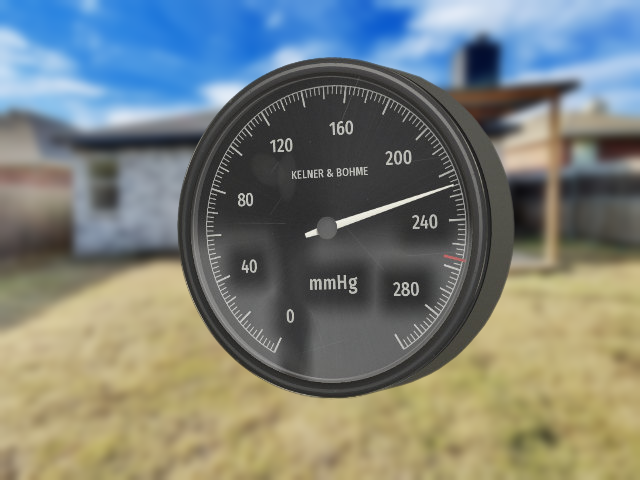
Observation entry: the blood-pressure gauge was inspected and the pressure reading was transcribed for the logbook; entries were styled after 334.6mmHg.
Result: 226mmHg
